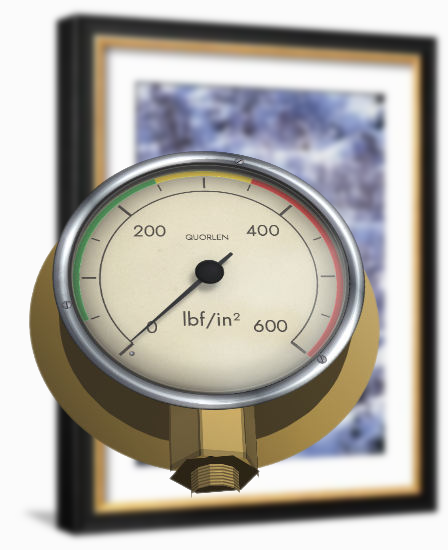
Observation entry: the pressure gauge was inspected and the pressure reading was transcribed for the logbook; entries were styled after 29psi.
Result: 0psi
